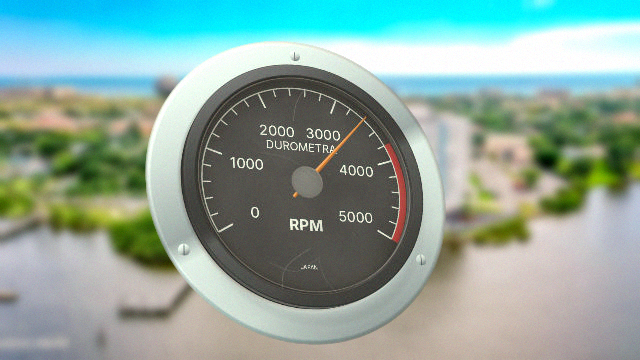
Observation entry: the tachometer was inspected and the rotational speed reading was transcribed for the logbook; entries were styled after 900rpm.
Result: 3400rpm
